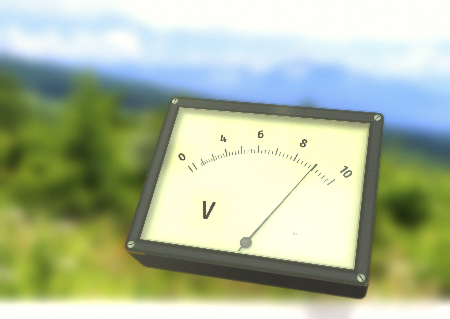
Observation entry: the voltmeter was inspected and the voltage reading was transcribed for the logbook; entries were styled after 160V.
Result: 9V
